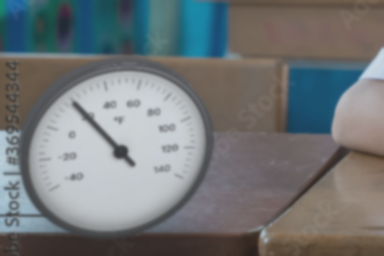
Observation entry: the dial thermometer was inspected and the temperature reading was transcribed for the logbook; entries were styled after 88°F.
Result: 20°F
